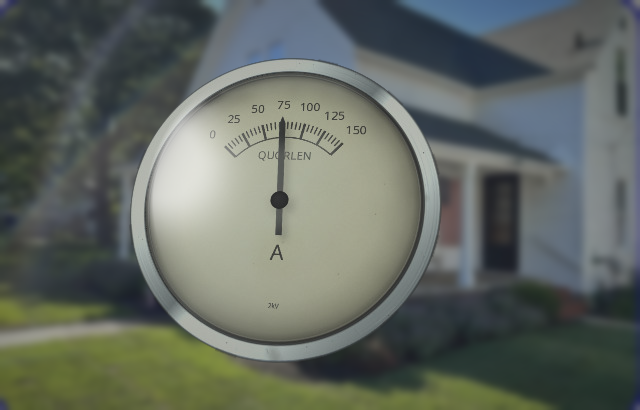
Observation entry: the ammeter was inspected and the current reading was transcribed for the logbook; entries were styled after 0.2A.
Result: 75A
